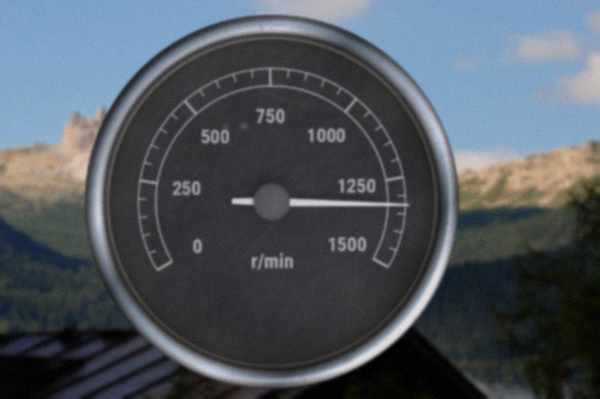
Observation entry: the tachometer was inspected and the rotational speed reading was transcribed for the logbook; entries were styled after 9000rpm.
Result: 1325rpm
